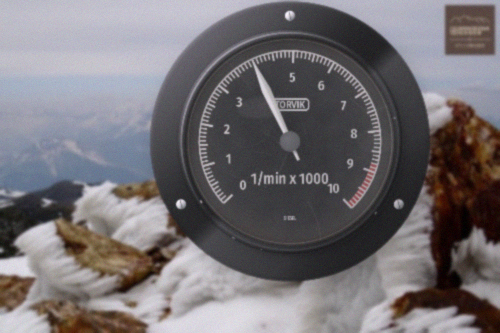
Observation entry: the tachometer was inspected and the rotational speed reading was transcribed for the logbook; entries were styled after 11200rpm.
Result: 4000rpm
